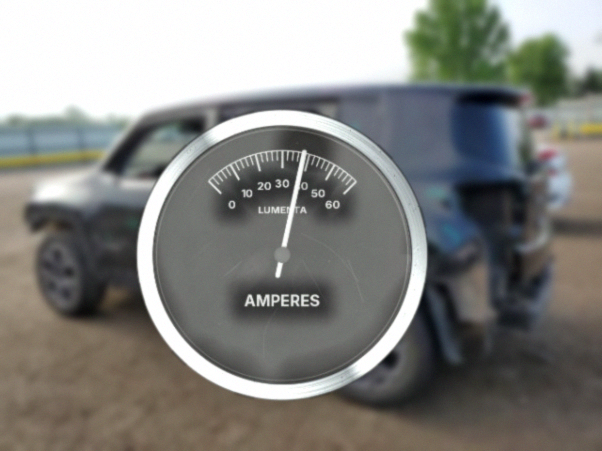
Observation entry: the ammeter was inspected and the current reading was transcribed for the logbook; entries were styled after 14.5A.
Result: 38A
